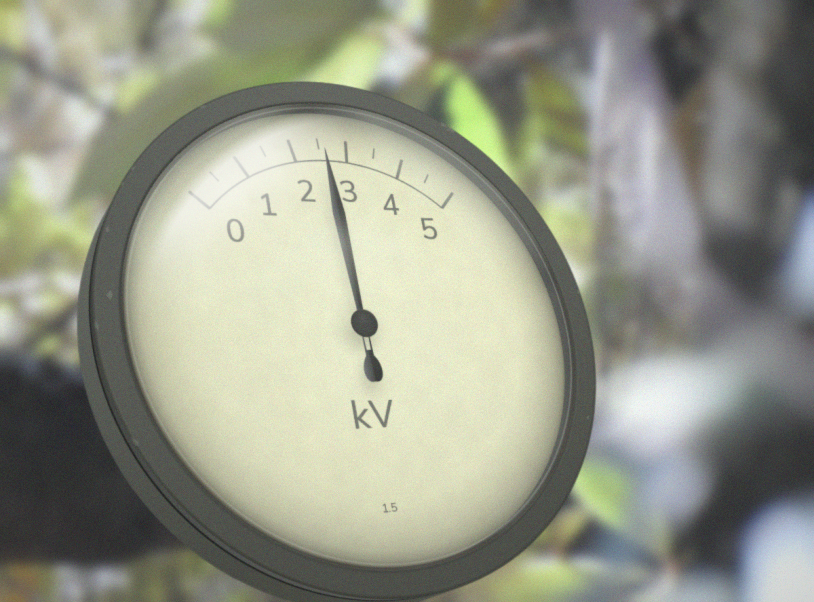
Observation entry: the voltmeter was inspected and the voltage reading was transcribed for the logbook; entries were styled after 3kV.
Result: 2.5kV
